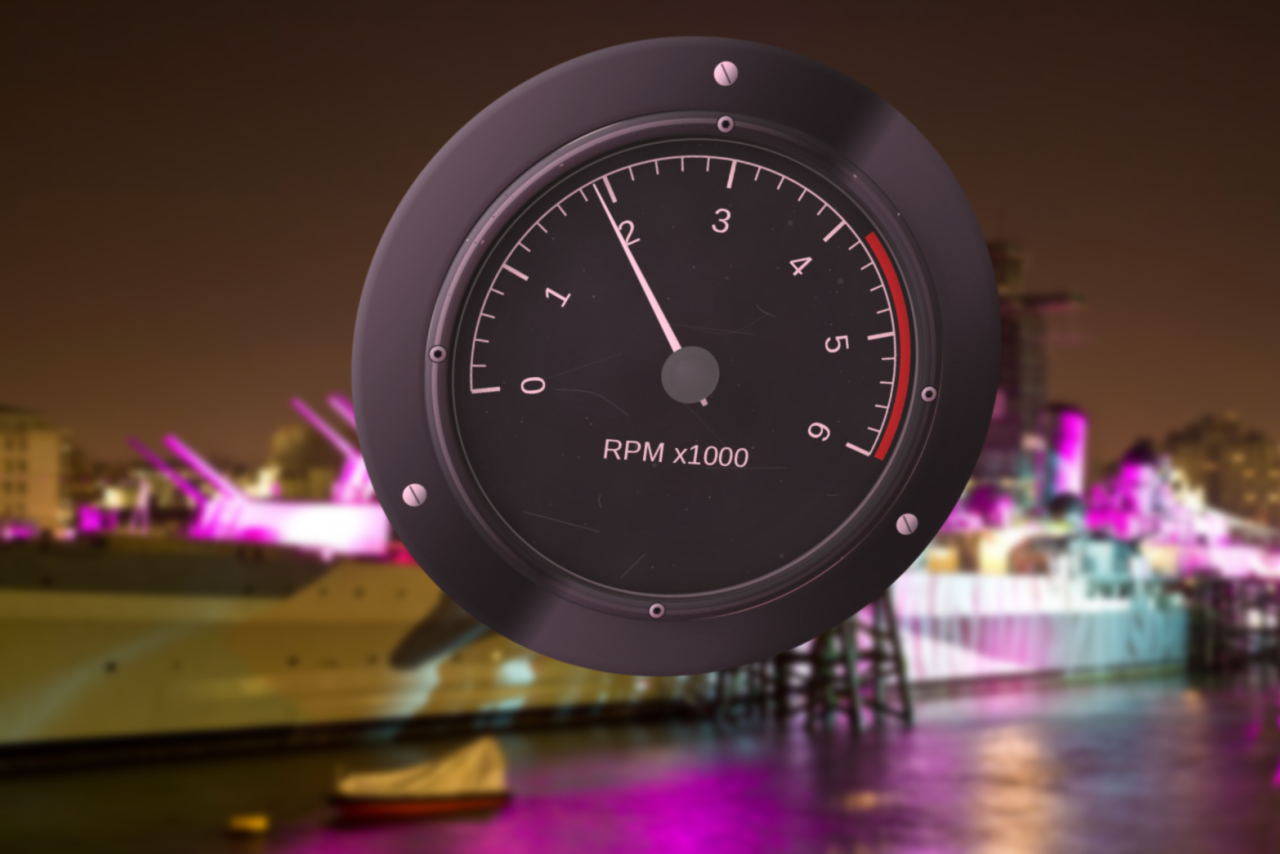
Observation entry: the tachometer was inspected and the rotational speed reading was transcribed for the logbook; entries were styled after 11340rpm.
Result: 1900rpm
